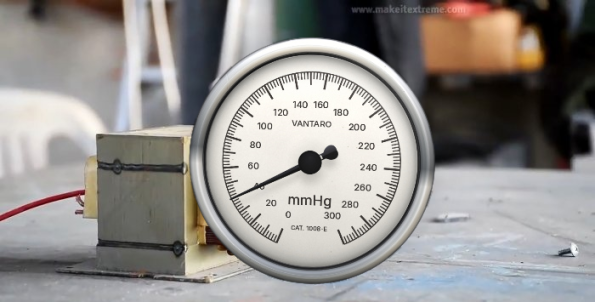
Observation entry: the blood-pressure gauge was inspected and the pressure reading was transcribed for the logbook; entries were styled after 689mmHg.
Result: 40mmHg
